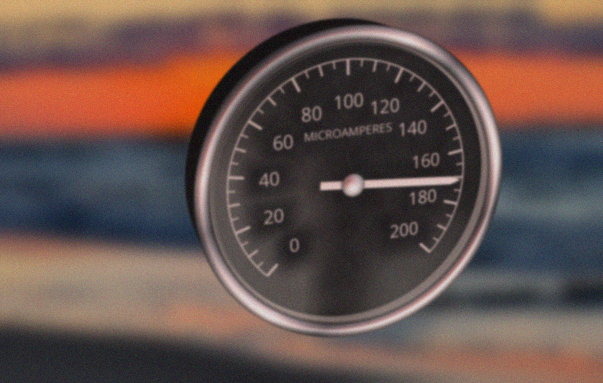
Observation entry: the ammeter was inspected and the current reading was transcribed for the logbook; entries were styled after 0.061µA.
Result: 170µA
